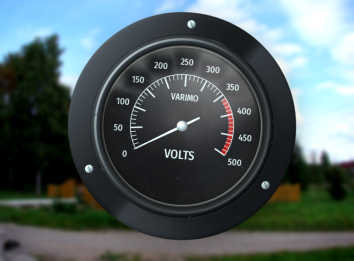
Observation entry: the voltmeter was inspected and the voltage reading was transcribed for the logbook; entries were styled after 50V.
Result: 0V
